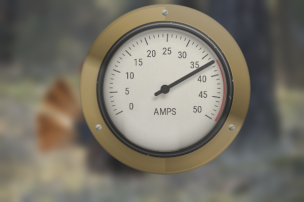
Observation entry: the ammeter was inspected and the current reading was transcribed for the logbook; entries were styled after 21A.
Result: 37A
